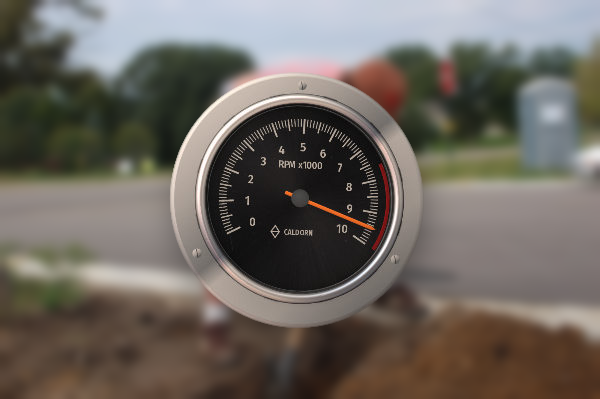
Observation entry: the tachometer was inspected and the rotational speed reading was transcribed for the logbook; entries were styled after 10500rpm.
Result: 9500rpm
